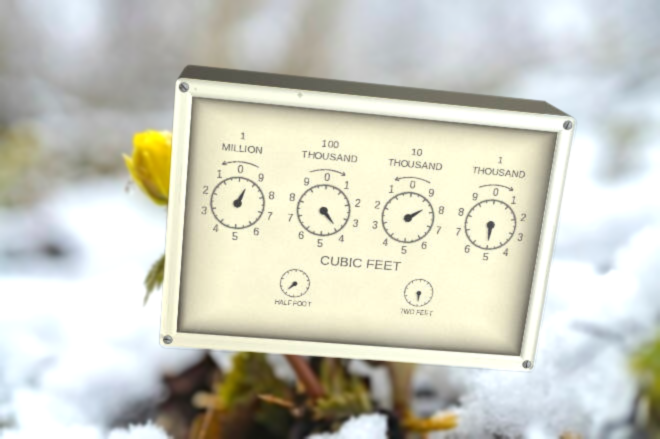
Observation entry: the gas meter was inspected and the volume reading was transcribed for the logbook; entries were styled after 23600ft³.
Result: 938500ft³
